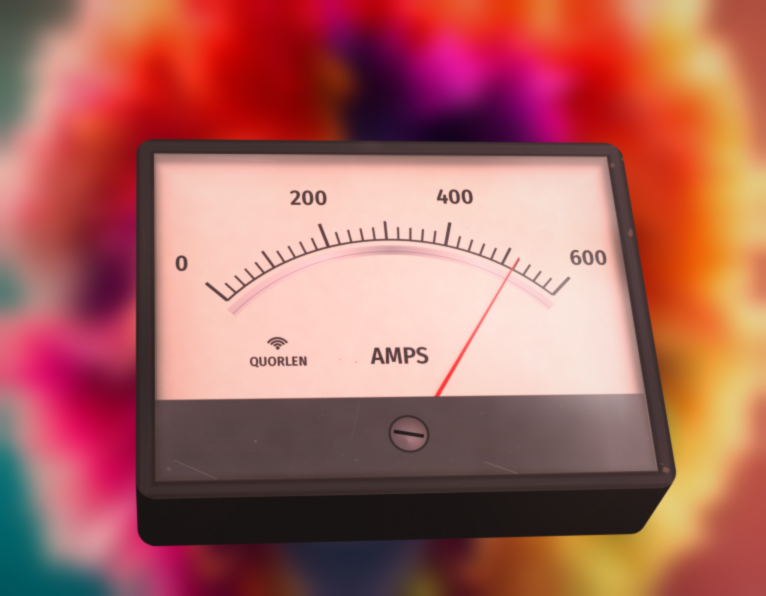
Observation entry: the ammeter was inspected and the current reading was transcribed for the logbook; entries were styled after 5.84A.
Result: 520A
